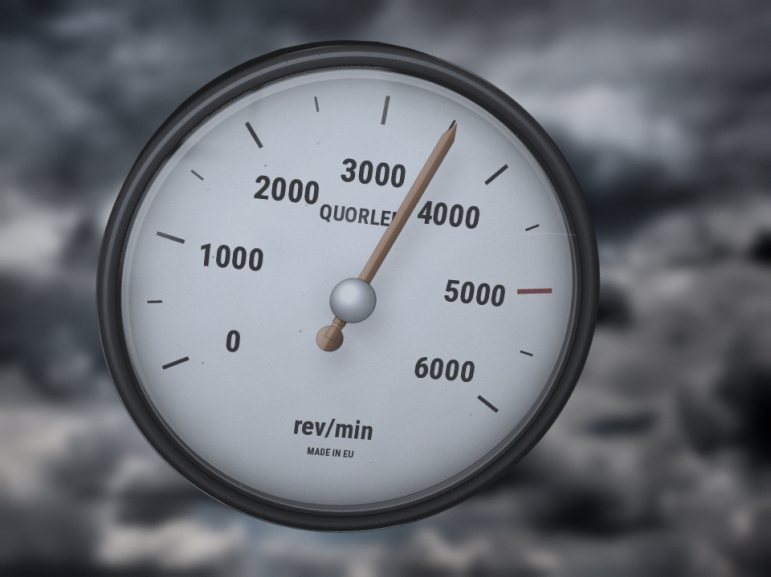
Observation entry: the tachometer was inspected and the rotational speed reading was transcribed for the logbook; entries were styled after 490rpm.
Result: 3500rpm
